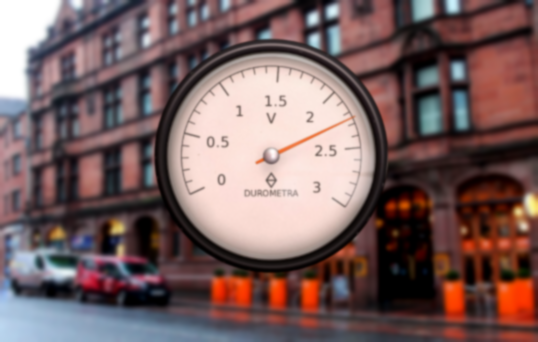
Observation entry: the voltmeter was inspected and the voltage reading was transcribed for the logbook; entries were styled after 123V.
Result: 2.25V
